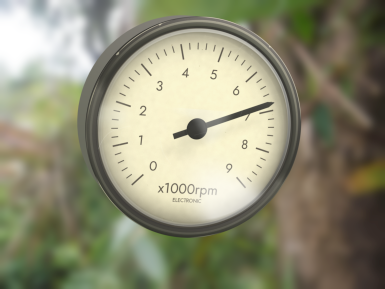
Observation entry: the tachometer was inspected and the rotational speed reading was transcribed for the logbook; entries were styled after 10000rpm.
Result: 6800rpm
